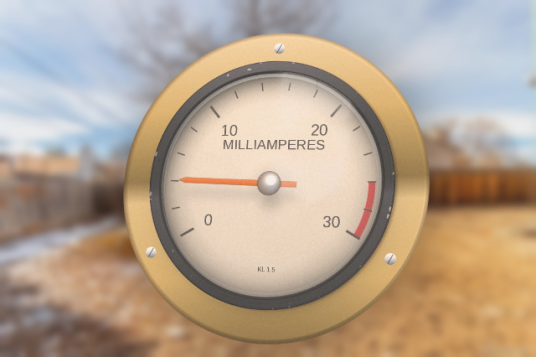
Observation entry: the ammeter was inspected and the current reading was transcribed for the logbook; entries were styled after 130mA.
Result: 4mA
